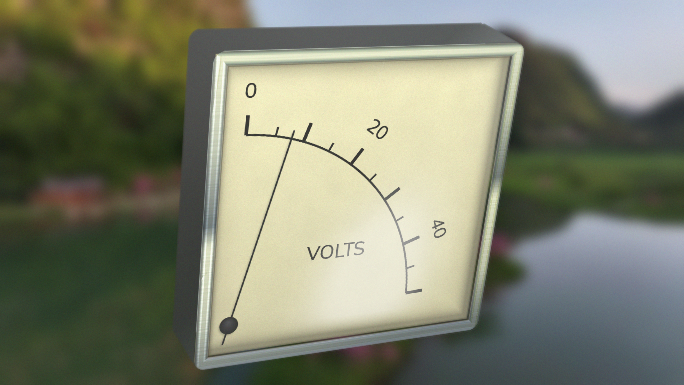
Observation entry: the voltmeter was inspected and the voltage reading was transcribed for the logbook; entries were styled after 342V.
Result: 7.5V
